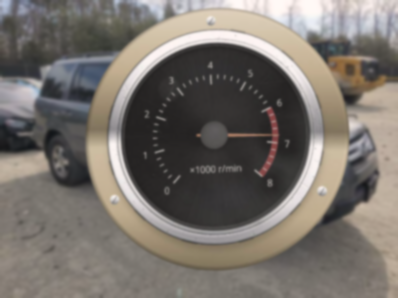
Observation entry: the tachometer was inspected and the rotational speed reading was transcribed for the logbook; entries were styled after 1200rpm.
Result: 6800rpm
